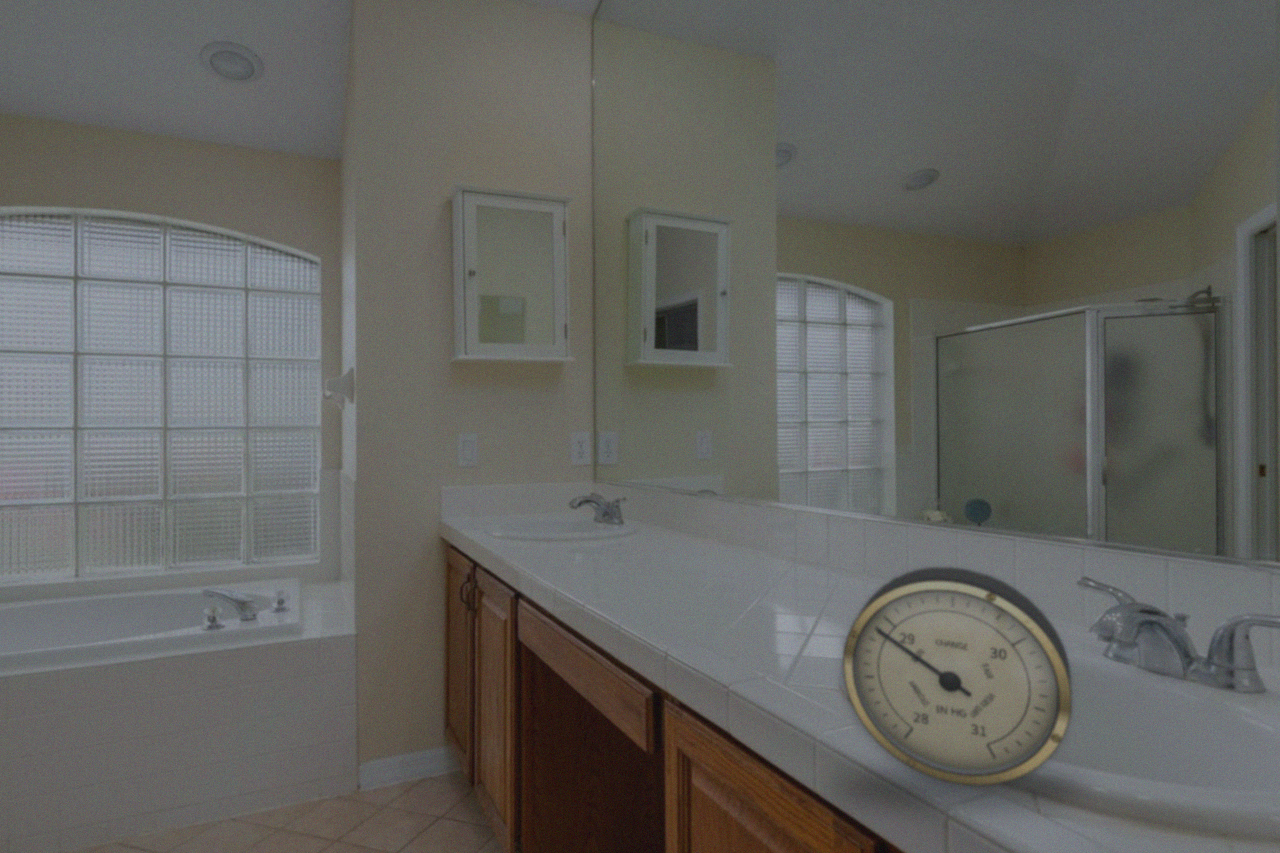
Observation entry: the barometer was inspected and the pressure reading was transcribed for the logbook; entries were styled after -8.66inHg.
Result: 28.9inHg
